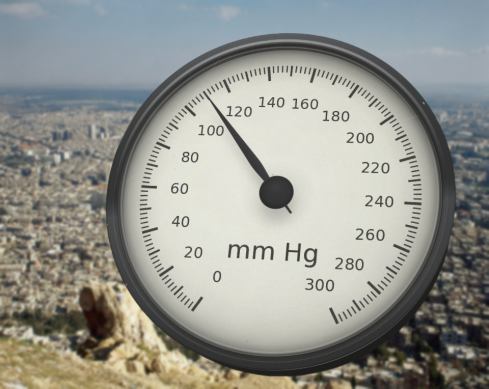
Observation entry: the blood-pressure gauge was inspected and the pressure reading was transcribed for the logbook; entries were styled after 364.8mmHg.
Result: 110mmHg
